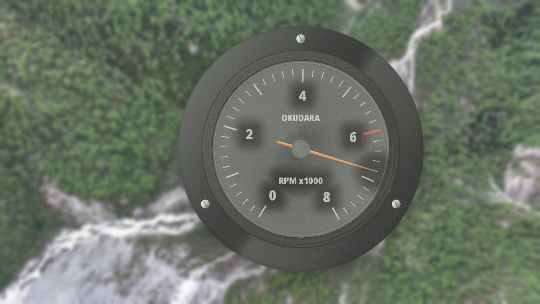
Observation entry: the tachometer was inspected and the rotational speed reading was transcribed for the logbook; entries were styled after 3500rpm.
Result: 6800rpm
